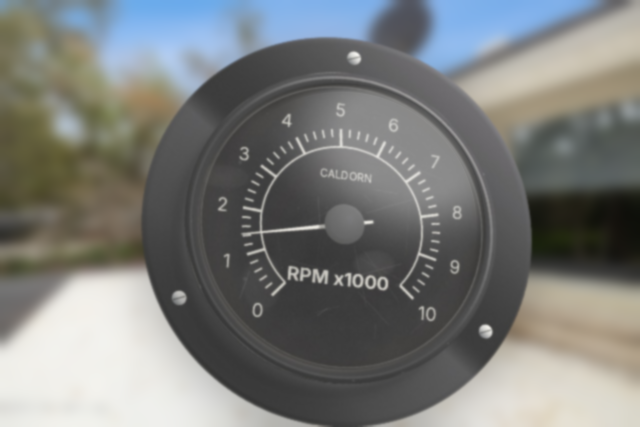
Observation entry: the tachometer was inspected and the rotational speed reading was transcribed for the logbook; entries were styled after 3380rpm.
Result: 1400rpm
